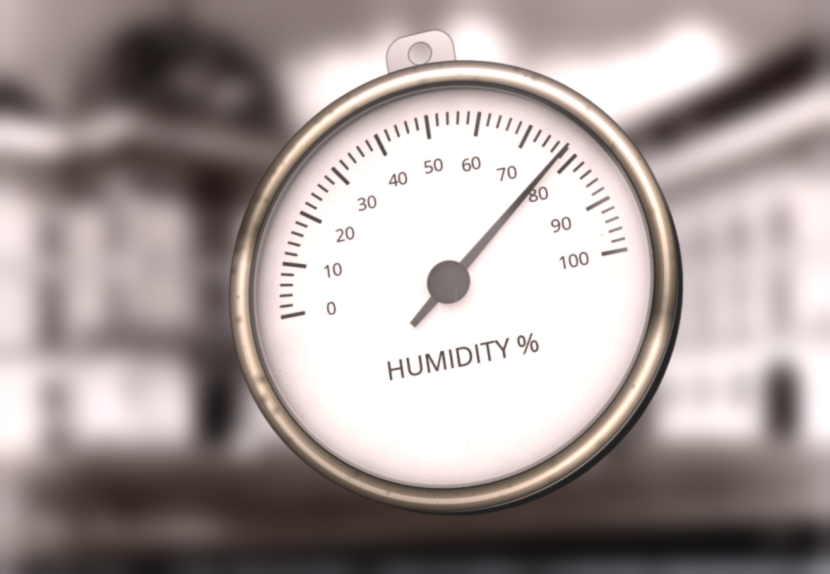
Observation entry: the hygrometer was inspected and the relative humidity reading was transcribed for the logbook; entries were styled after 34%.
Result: 78%
